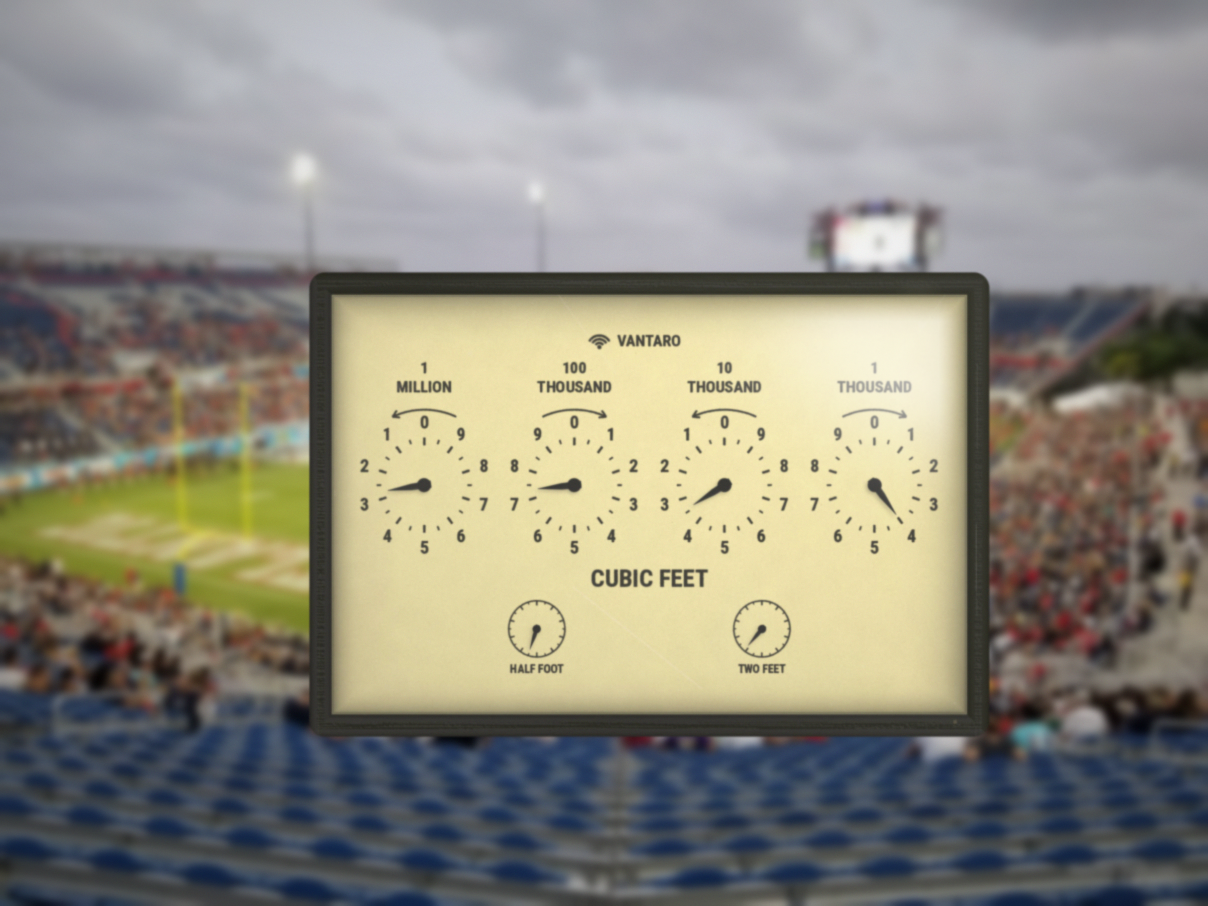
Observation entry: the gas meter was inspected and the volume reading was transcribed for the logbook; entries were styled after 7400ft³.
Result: 273400ft³
